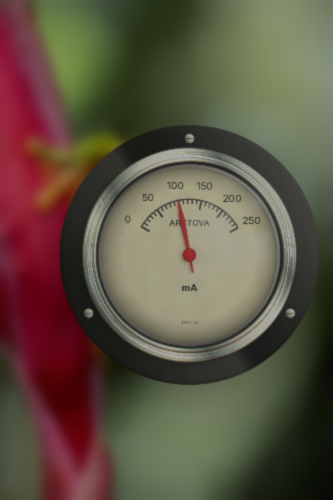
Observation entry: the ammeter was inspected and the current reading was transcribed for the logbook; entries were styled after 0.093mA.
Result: 100mA
